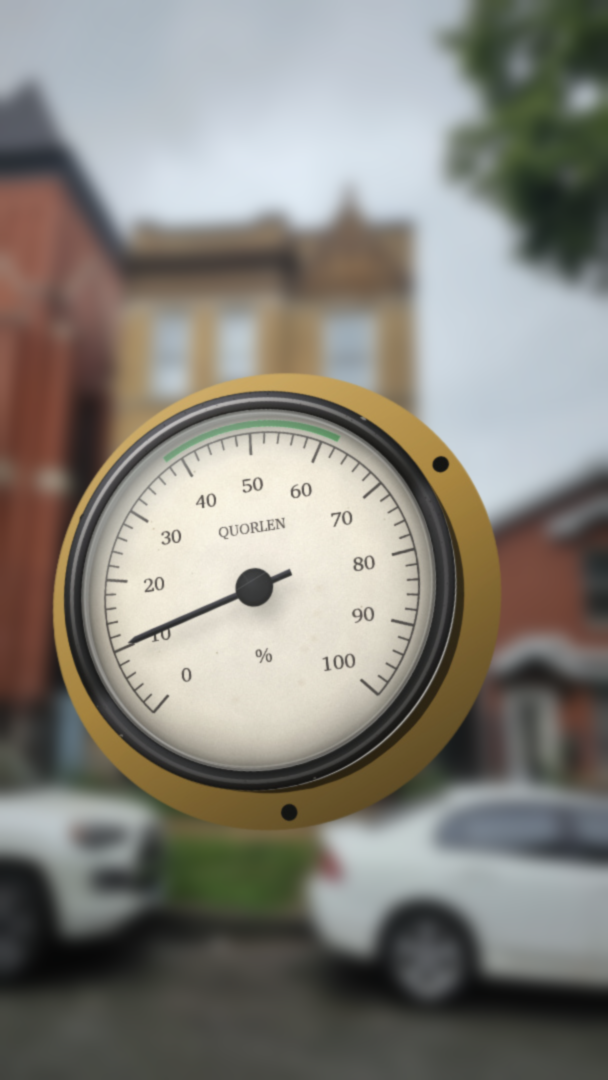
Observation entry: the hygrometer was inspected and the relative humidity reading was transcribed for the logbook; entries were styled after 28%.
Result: 10%
